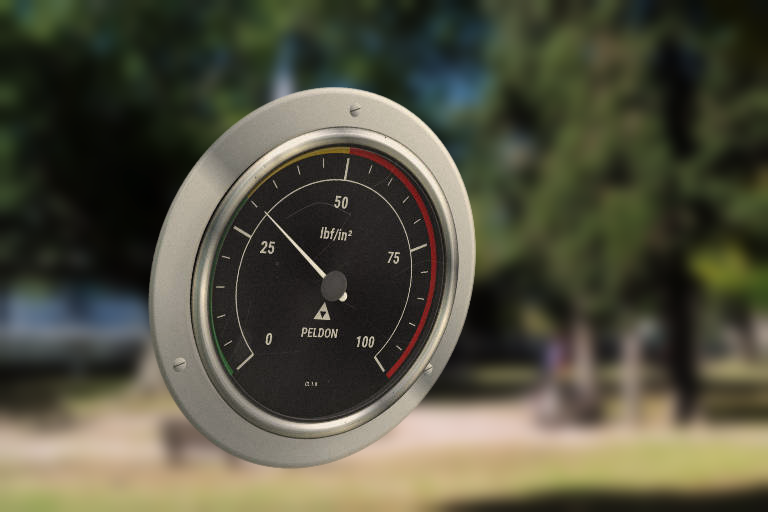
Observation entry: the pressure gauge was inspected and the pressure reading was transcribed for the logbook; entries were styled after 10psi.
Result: 30psi
